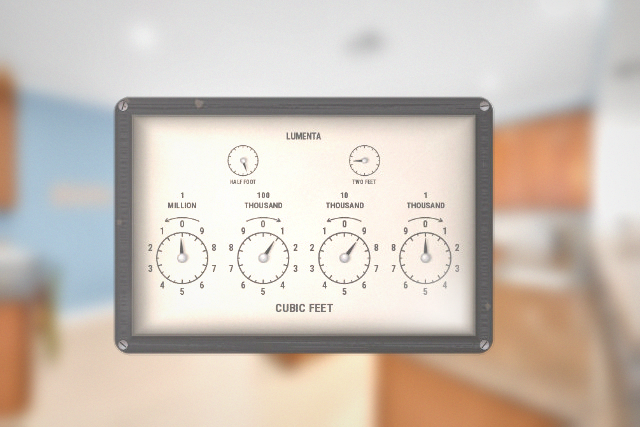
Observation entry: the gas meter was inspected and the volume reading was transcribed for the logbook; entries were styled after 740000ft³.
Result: 9000ft³
